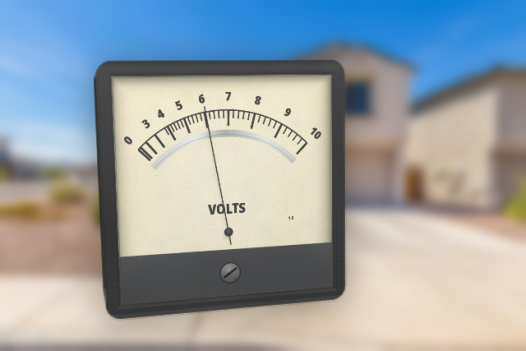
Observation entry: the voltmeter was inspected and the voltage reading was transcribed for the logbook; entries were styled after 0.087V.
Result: 6V
